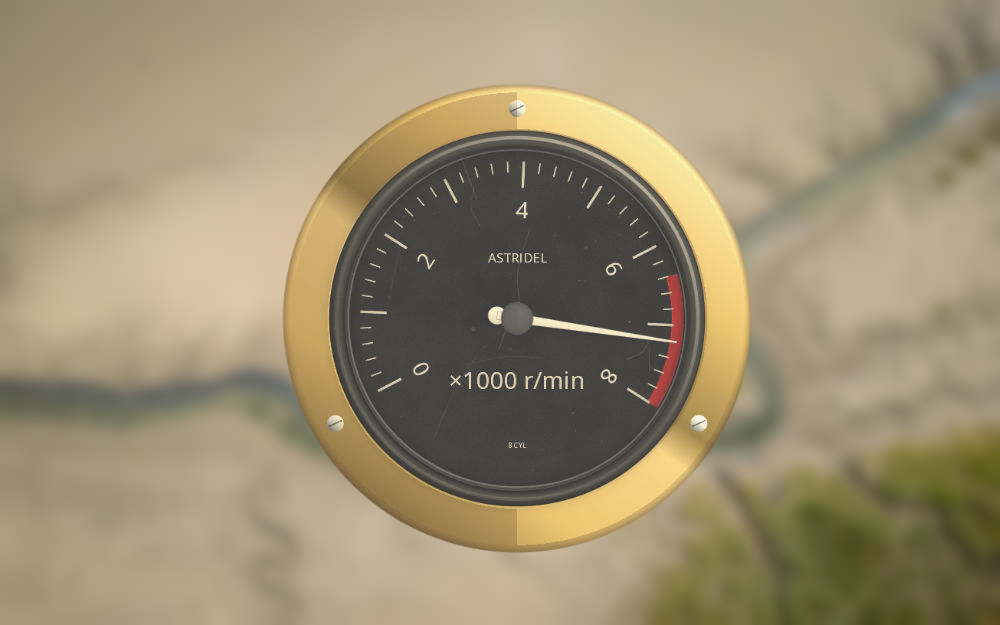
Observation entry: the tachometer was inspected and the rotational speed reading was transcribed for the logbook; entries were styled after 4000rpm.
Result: 7200rpm
